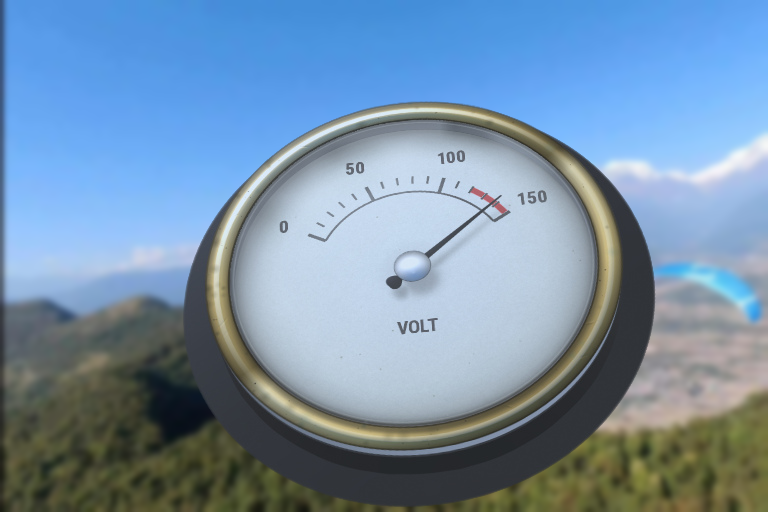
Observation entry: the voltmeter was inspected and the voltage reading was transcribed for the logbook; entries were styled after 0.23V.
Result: 140V
